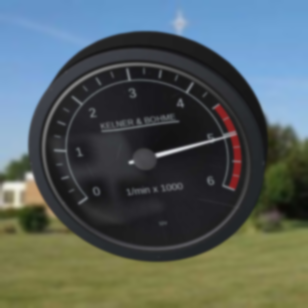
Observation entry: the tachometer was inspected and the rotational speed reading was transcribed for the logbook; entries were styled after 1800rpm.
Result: 5000rpm
